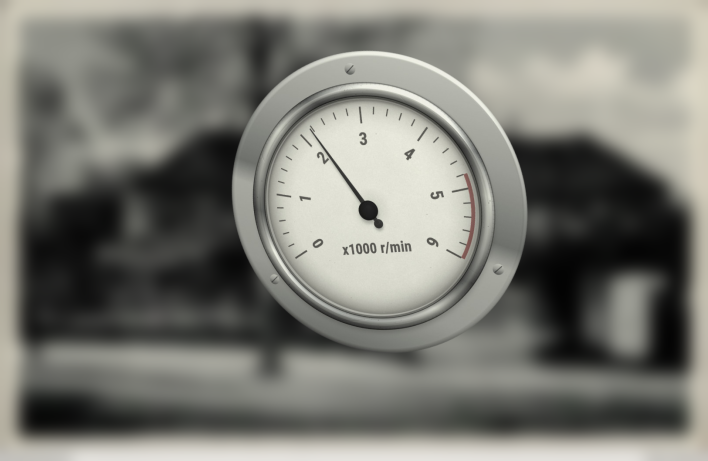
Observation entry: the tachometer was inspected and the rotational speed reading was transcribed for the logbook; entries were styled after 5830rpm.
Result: 2200rpm
